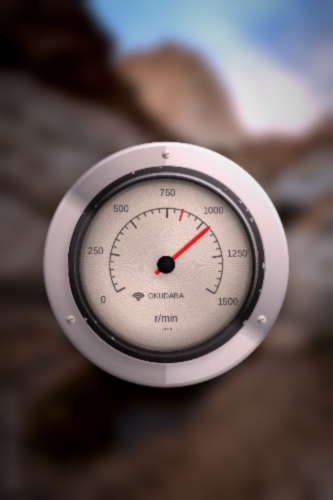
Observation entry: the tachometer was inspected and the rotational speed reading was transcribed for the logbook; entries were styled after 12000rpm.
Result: 1050rpm
